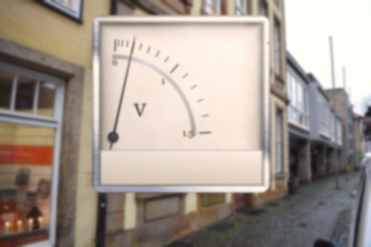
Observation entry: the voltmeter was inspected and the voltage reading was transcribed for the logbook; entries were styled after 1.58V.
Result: 0.5V
